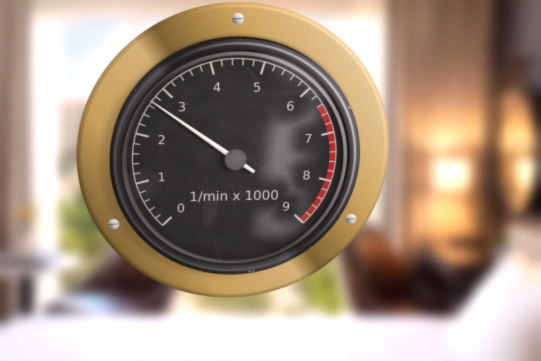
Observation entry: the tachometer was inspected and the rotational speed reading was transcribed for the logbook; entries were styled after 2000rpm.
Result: 2700rpm
